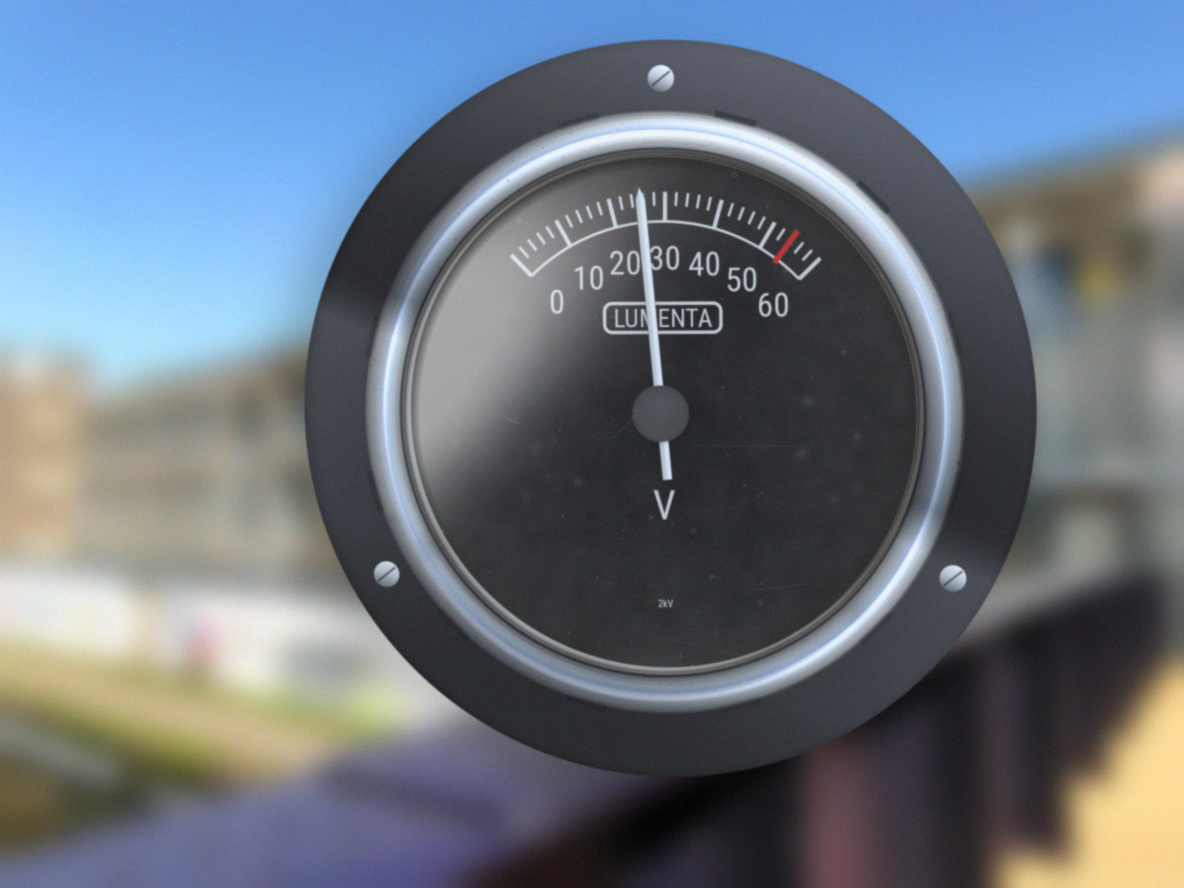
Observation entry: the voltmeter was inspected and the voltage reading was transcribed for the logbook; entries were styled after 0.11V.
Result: 26V
